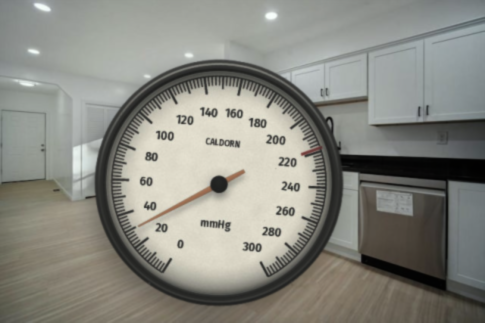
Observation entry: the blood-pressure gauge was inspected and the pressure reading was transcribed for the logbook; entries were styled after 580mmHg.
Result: 30mmHg
